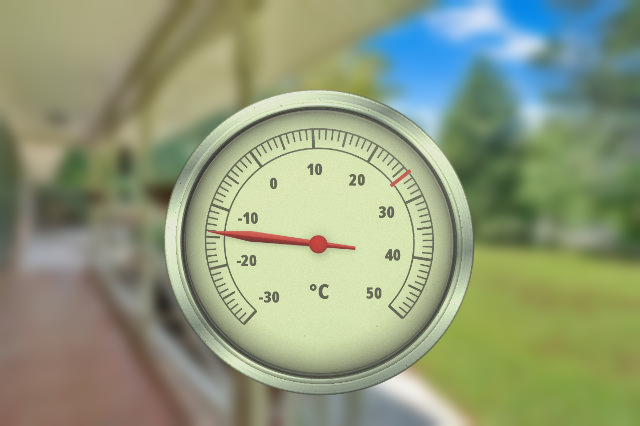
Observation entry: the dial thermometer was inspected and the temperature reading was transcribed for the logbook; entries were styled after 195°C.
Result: -14°C
